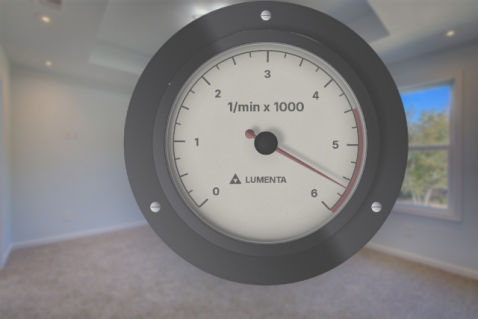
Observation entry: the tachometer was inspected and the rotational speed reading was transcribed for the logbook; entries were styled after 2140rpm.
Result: 5625rpm
